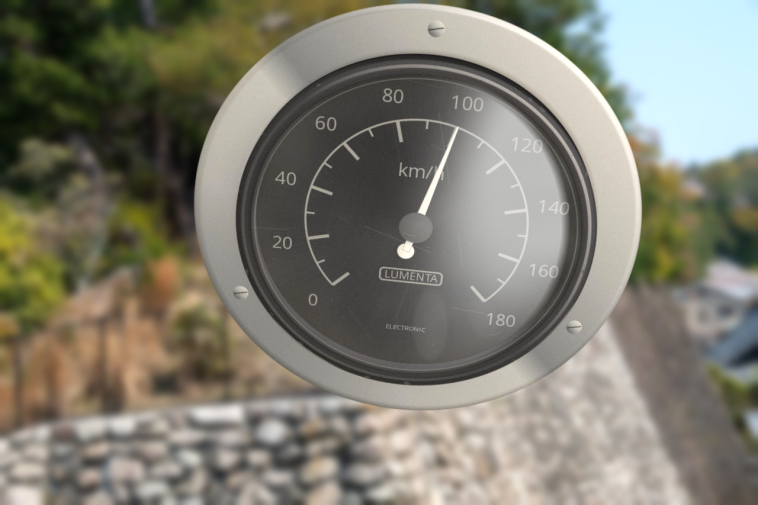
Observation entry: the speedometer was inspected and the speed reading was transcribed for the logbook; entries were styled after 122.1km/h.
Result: 100km/h
